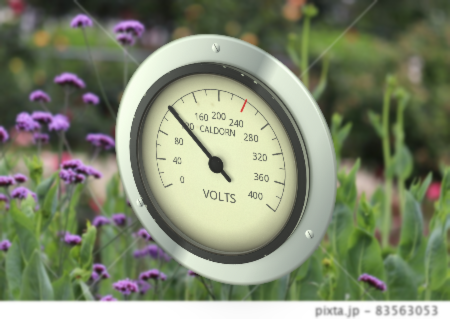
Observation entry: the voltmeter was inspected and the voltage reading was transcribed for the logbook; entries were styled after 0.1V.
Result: 120V
